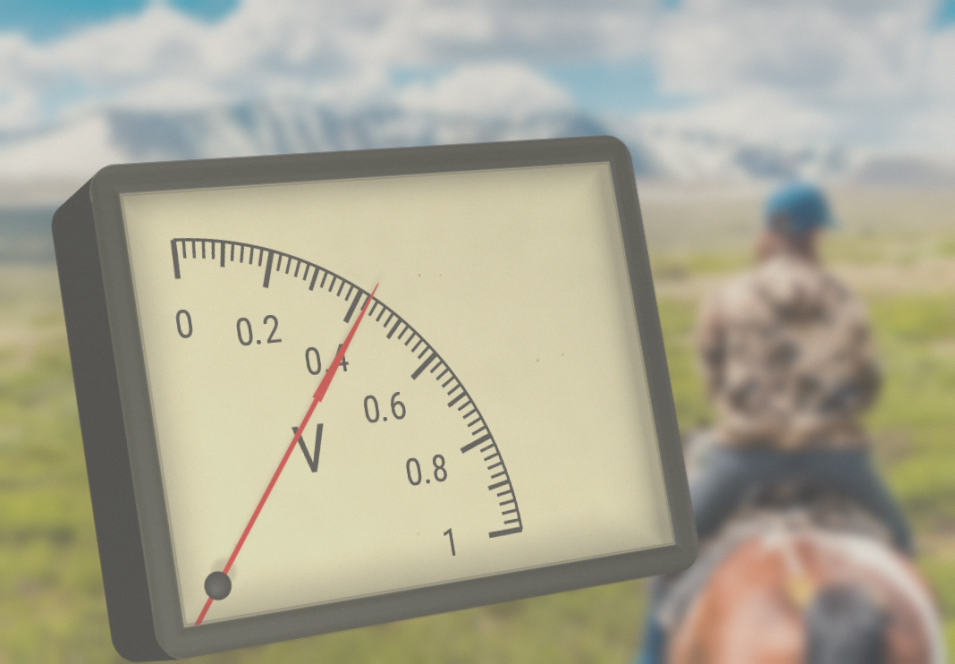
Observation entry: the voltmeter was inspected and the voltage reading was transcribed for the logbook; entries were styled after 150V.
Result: 0.42V
